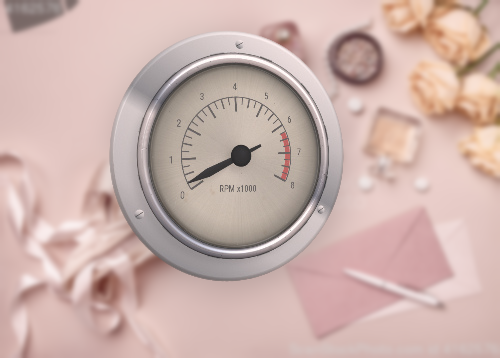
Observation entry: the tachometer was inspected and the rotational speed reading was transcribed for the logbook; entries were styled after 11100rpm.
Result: 250rpm
